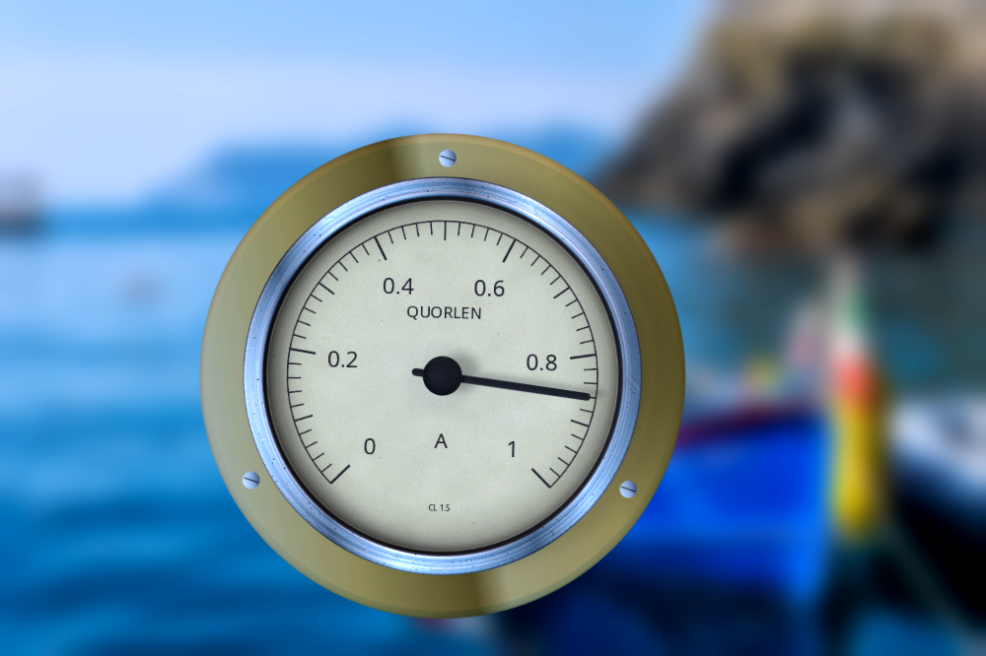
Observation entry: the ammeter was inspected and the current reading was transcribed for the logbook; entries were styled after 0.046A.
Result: 0.86A
